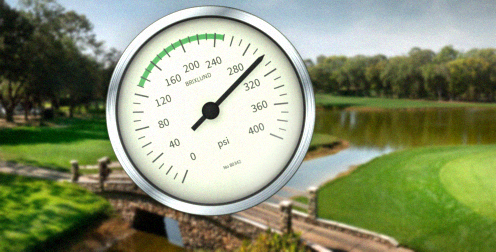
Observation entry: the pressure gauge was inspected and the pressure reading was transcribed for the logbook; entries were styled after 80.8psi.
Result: 300psi
